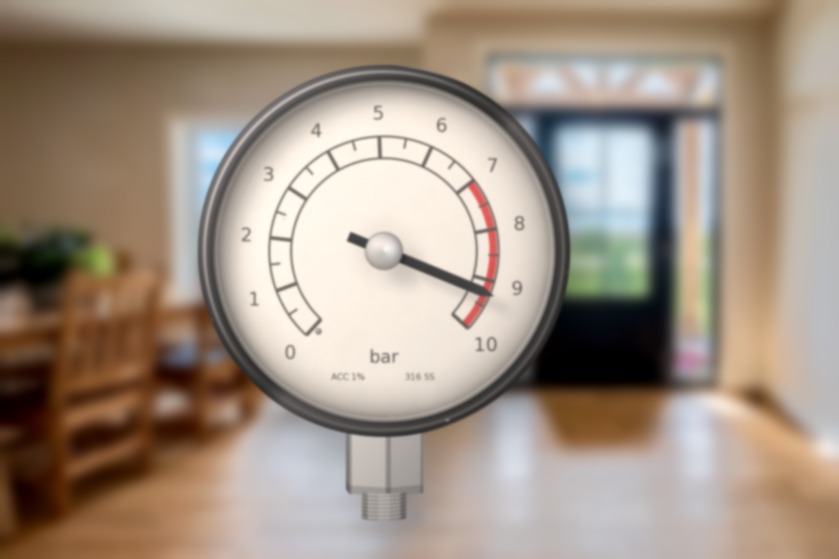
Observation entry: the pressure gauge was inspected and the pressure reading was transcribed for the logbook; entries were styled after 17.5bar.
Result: 9.25bar
